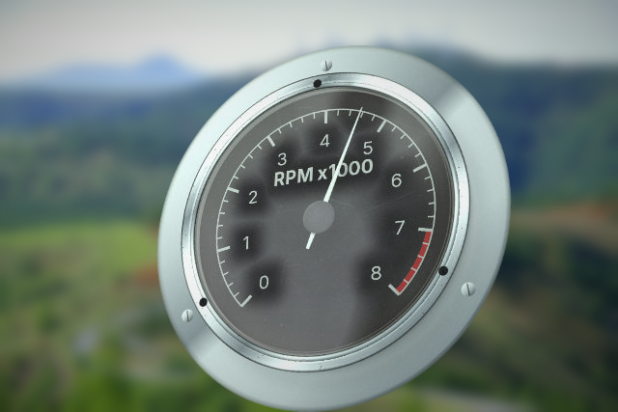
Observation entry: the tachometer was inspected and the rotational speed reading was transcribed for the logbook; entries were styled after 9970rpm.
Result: 4600rpm
